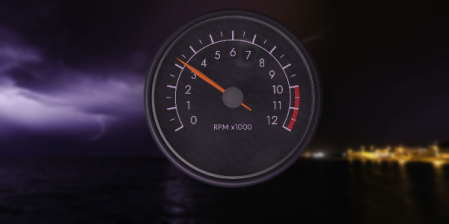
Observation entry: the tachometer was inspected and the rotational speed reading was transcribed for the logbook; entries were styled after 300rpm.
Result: 3250rpm
